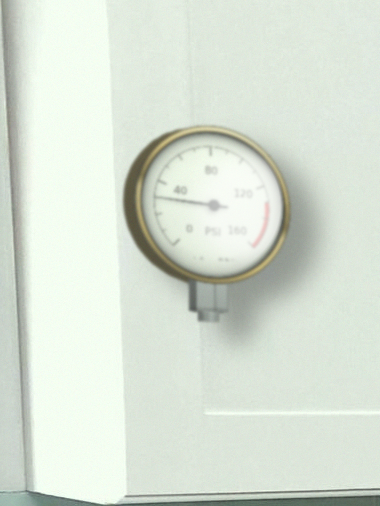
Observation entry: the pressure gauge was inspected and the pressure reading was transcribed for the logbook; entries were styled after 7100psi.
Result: 30psi
